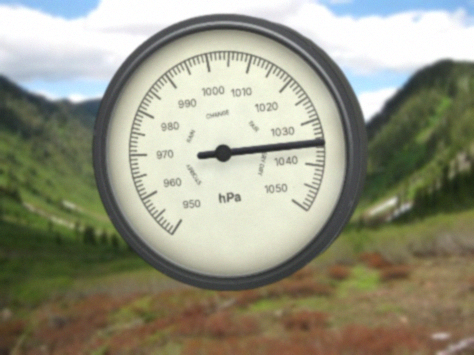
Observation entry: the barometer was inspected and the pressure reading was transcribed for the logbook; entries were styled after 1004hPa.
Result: 1035hPa
